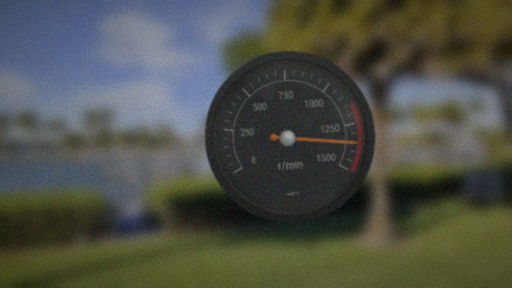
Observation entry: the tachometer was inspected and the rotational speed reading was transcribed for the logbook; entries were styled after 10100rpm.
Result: 1350rpm
